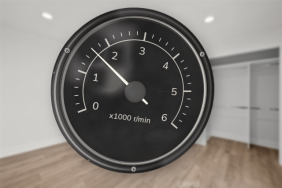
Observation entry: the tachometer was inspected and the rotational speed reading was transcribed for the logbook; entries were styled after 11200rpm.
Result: 1600rpm
